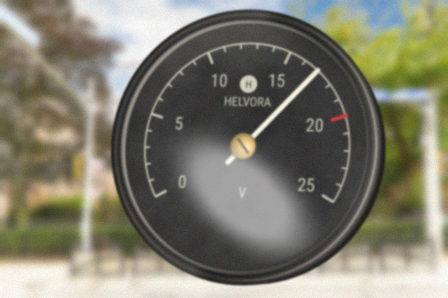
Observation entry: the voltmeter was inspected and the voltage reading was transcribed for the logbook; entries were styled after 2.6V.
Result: 17V
